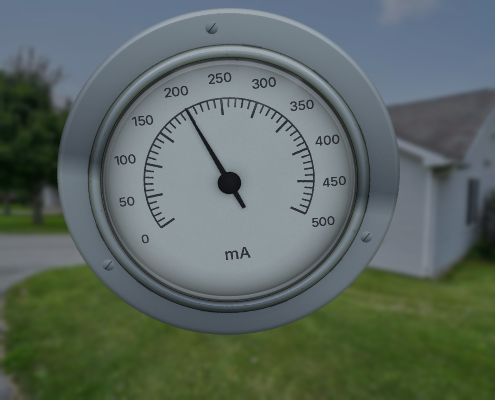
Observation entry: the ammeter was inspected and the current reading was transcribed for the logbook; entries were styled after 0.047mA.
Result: 200mA
